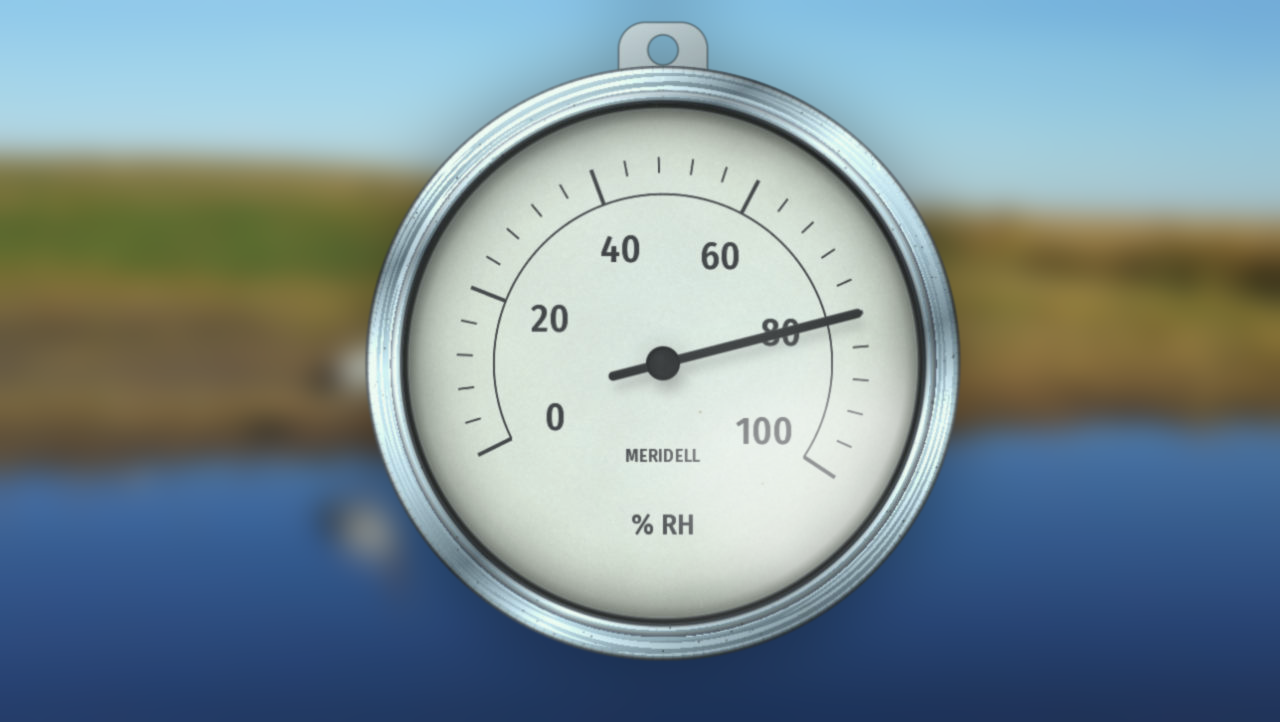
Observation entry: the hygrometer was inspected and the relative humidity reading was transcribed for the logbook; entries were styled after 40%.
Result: 80%
